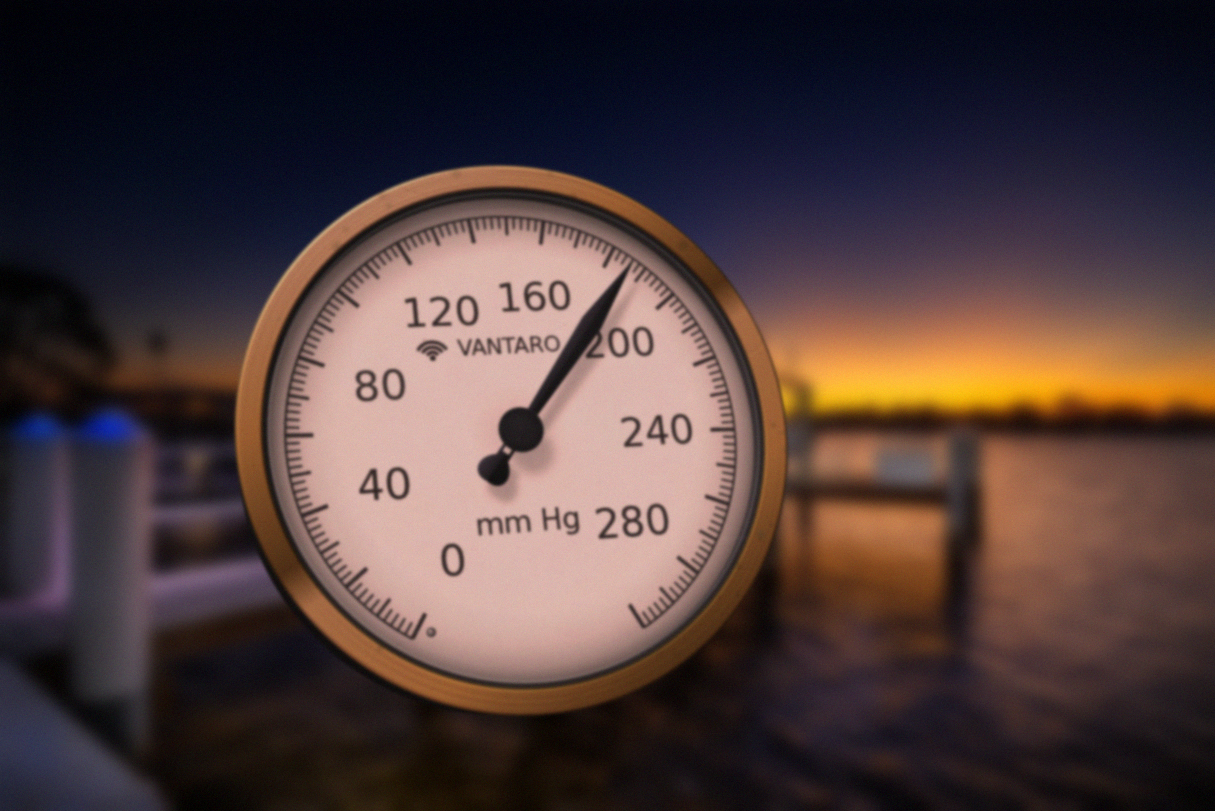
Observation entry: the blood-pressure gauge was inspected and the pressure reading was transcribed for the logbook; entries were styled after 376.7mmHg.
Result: 186mmHg
